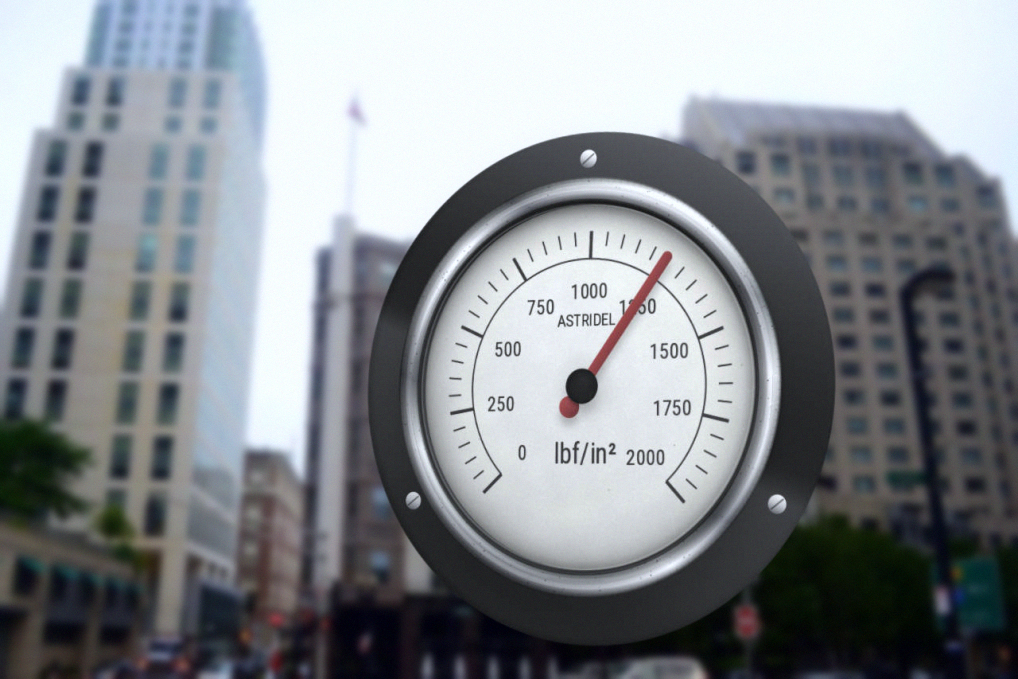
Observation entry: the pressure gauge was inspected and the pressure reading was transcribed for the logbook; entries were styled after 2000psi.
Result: 1250psi
